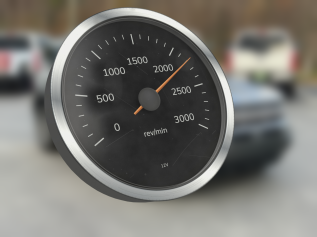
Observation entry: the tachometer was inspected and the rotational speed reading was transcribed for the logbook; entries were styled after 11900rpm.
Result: 2200rpm
